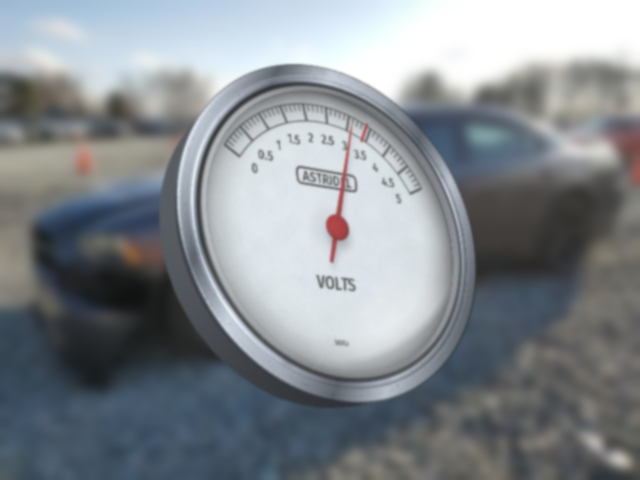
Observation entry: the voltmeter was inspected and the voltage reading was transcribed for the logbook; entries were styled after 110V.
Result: 3V
